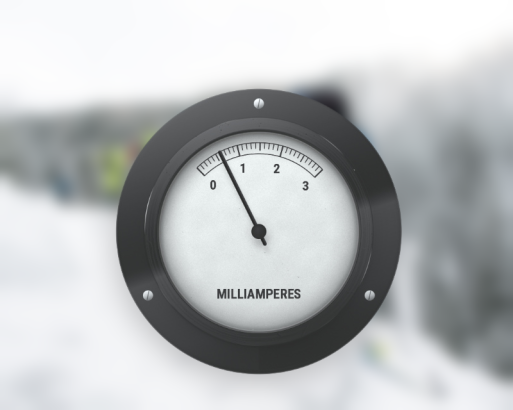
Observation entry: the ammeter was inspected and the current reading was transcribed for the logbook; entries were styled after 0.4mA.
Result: 0.6mA
